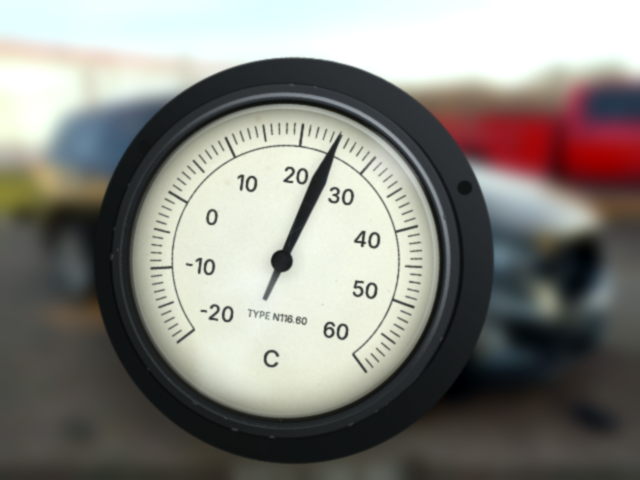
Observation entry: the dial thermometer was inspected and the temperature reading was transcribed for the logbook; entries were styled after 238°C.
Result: 25°C
